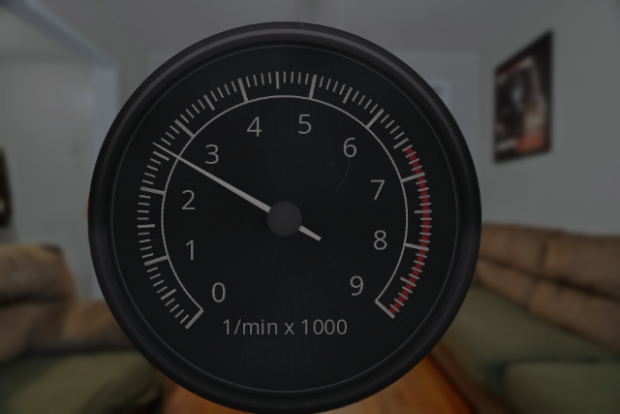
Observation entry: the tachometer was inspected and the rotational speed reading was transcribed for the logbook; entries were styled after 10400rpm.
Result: 2600rpm
